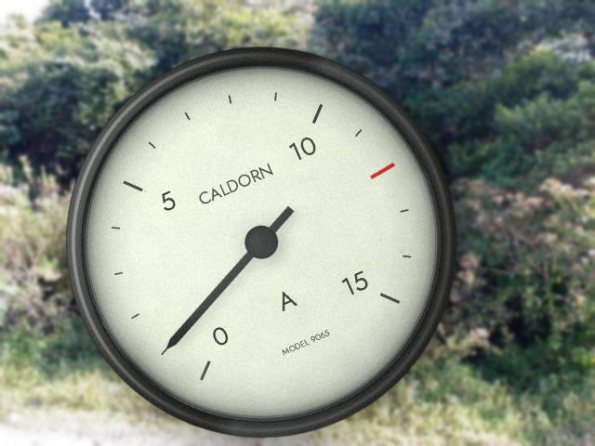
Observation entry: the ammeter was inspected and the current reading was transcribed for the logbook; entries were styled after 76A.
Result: 1A
